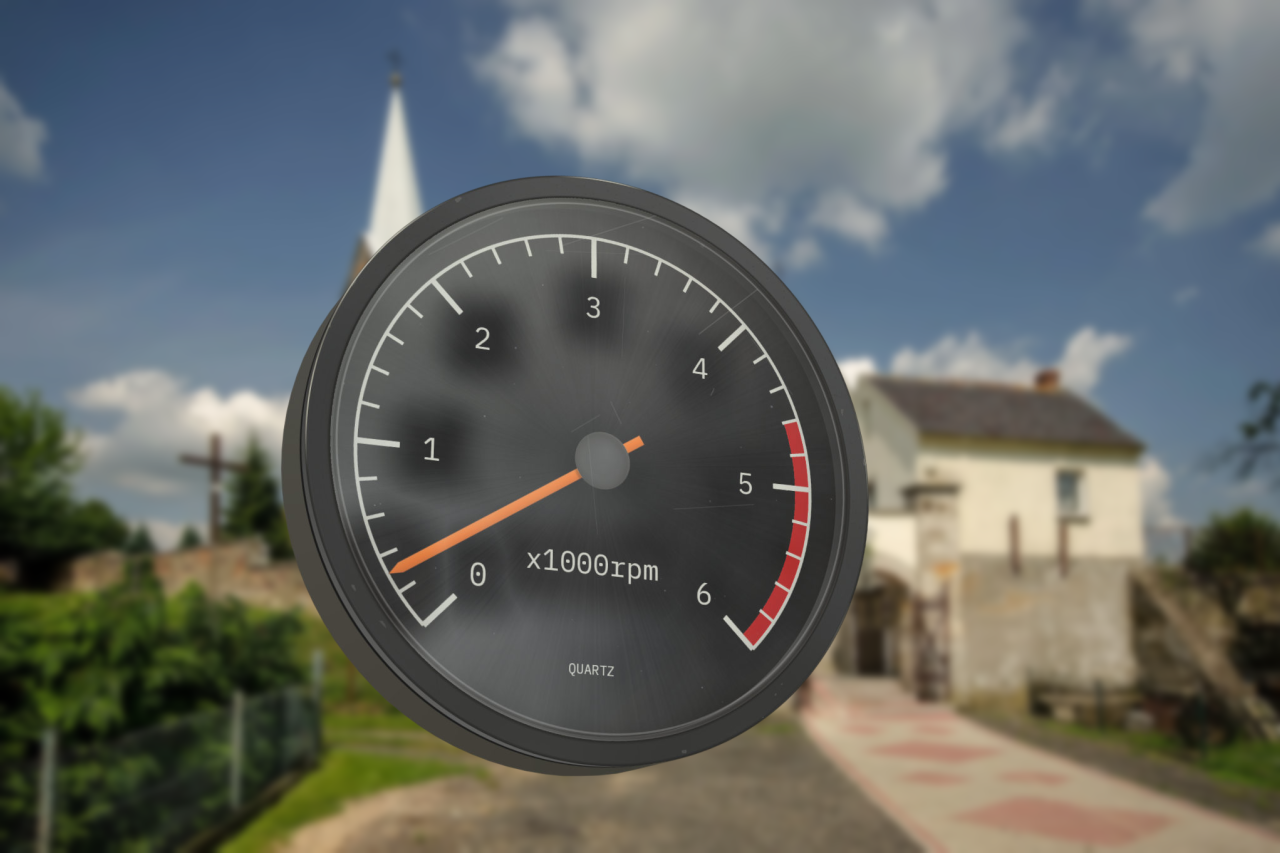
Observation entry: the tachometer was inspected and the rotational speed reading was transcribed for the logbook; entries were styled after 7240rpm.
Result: 300rpm
